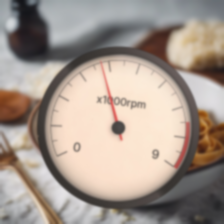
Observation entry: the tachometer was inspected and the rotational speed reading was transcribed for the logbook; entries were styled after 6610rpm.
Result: 3750rpm
